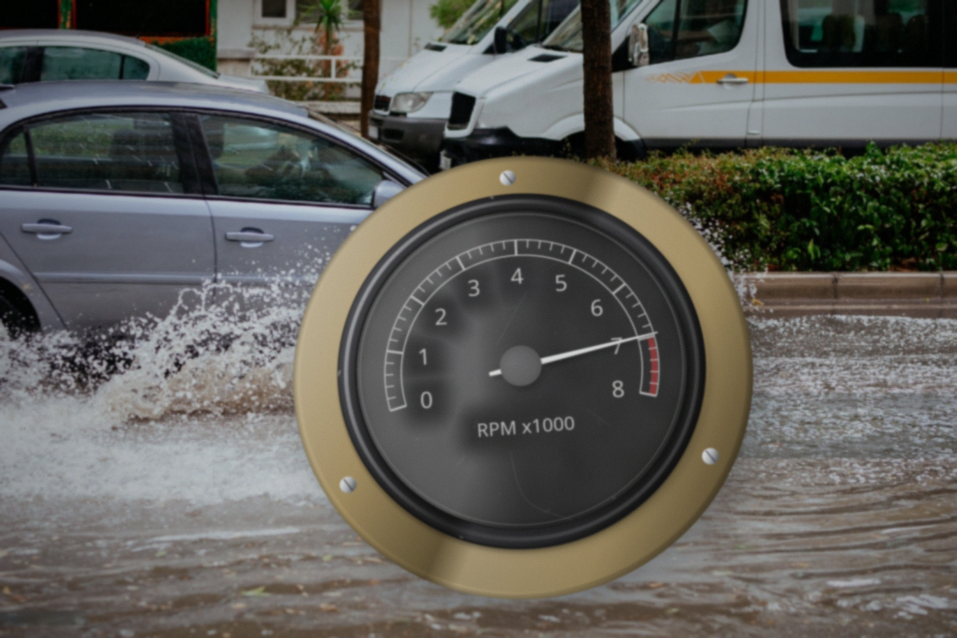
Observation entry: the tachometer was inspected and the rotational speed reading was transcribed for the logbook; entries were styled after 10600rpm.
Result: 7000rpm
